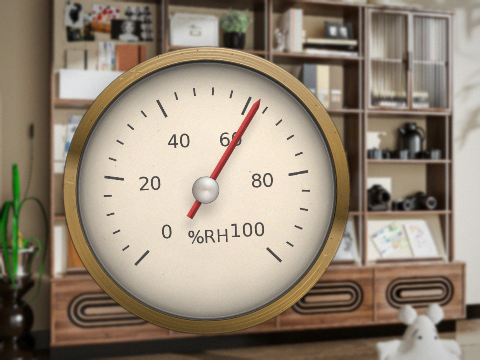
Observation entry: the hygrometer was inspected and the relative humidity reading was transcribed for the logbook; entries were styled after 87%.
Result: 62%
